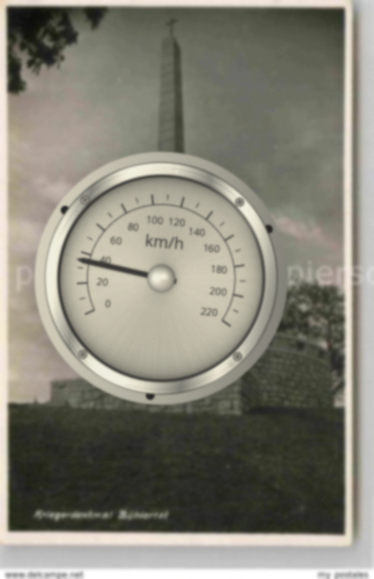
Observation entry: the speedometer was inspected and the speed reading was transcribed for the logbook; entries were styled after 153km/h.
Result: 35km/h
